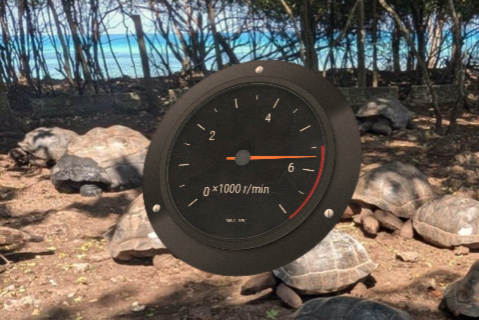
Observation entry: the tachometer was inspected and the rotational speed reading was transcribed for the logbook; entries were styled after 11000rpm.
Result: 5750rpm
